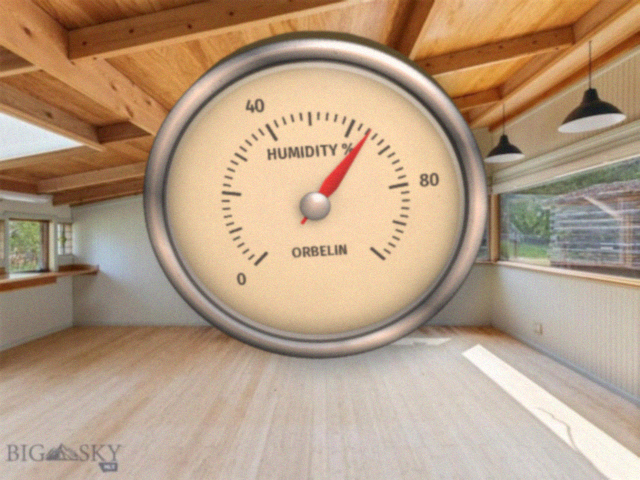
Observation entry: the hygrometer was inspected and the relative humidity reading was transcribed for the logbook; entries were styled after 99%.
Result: 64%
